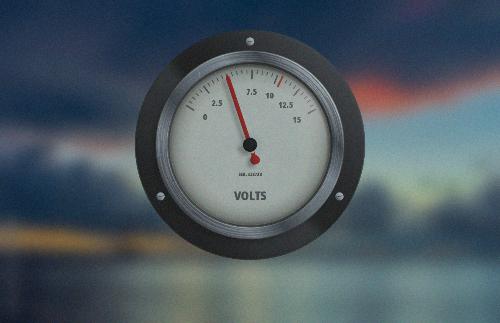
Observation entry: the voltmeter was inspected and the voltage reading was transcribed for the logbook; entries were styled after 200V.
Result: 5V
